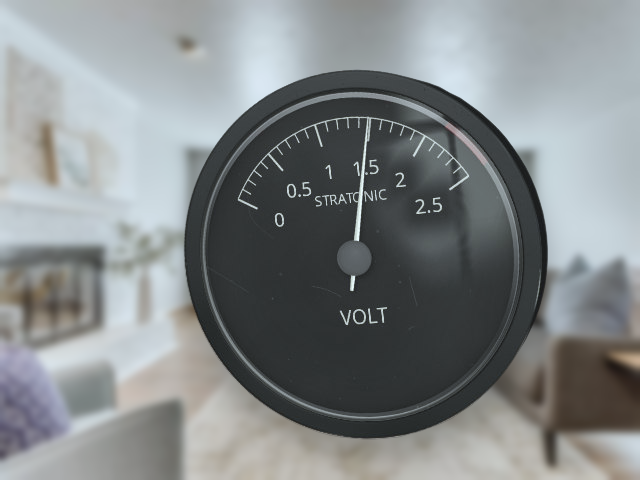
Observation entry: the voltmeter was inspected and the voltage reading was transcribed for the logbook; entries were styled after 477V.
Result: 1.5V
